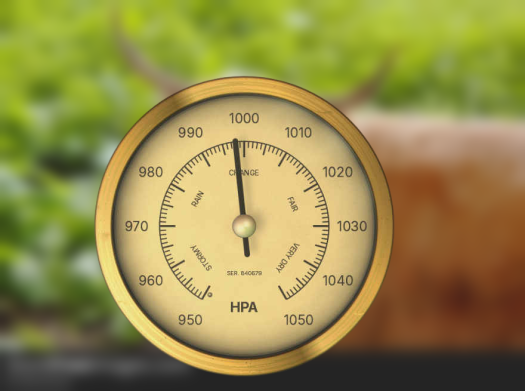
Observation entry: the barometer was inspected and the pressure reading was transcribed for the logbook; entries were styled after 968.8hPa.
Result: 998hPa
